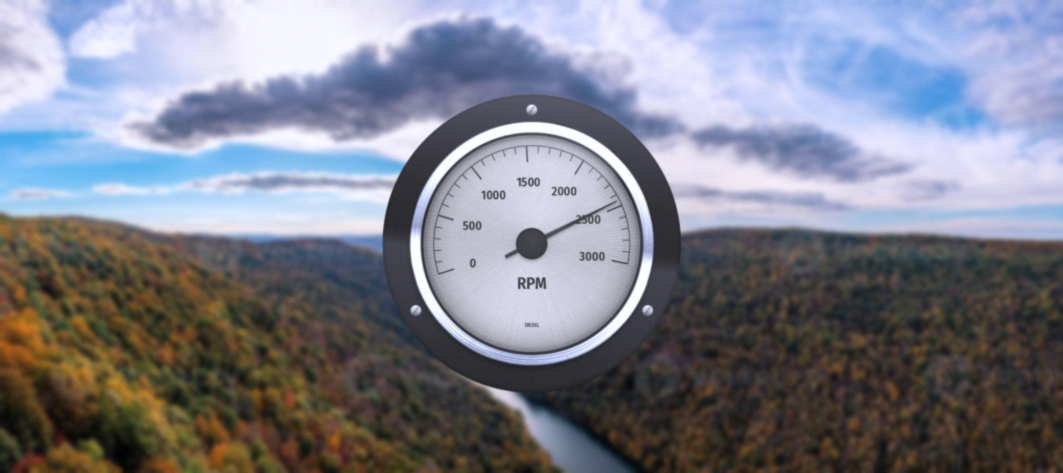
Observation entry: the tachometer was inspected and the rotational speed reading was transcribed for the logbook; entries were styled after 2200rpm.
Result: 2450rpm
